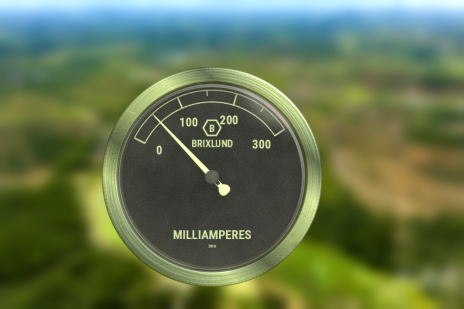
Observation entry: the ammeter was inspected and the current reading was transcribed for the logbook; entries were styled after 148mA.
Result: 50mA
